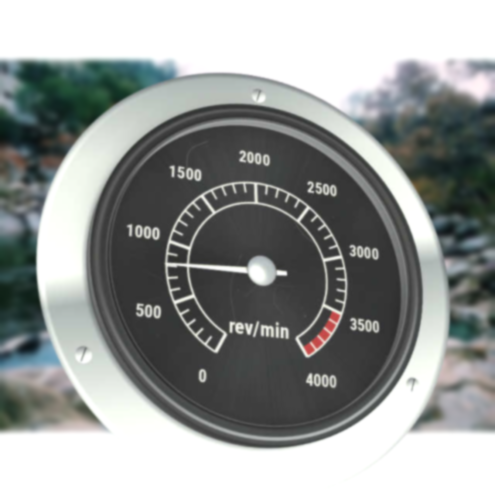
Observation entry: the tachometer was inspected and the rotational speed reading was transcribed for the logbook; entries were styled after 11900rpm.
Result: 800rpm
